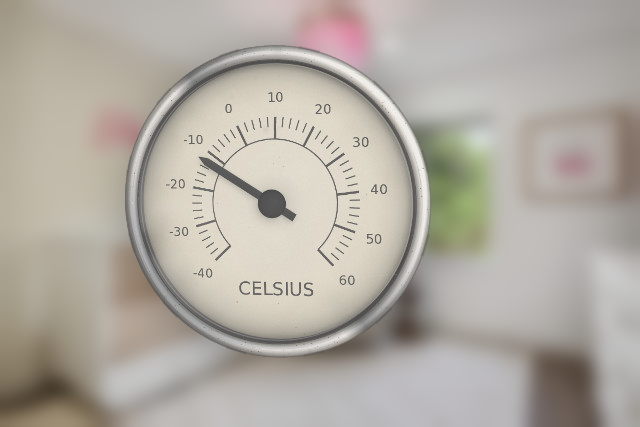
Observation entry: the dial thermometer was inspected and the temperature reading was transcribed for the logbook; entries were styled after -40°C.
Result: -12°C
